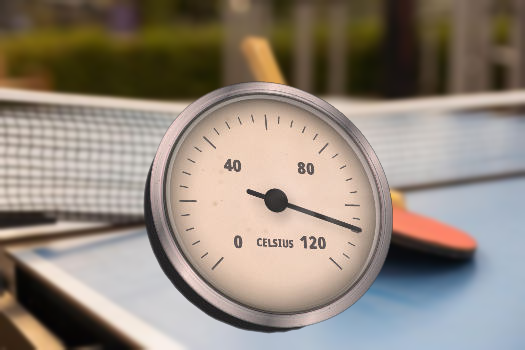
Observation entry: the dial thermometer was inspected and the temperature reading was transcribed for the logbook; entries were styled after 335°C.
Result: 108°C
